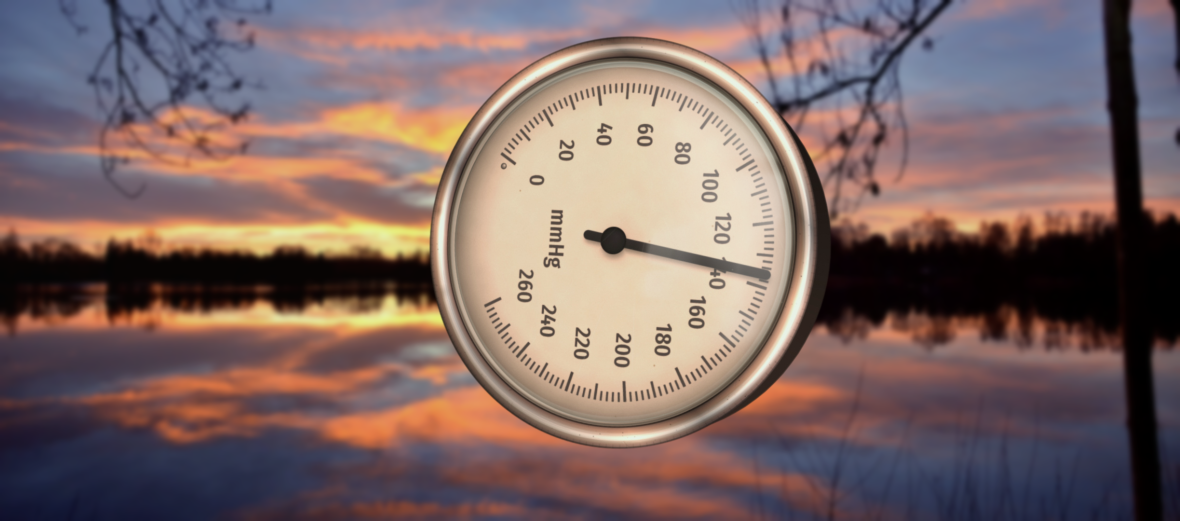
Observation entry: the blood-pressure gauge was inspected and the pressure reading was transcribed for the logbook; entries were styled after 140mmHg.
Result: 136mmHg
